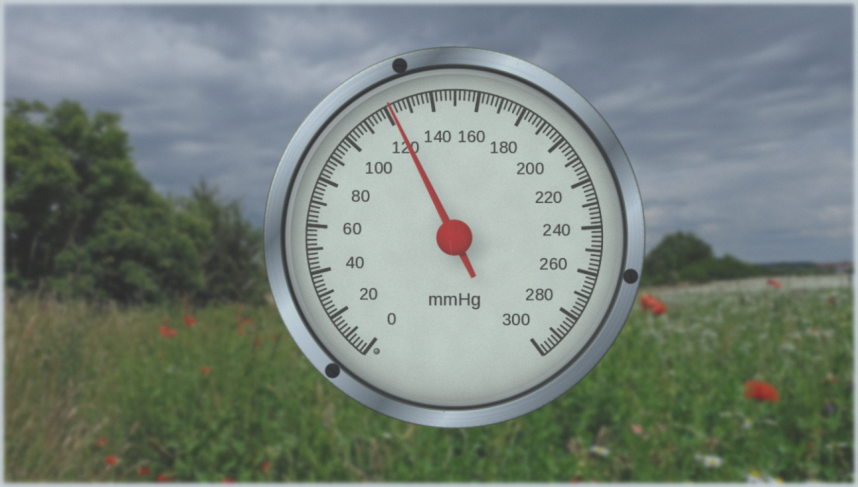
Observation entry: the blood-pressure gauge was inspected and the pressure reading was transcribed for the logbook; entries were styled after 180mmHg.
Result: 122mmHg
